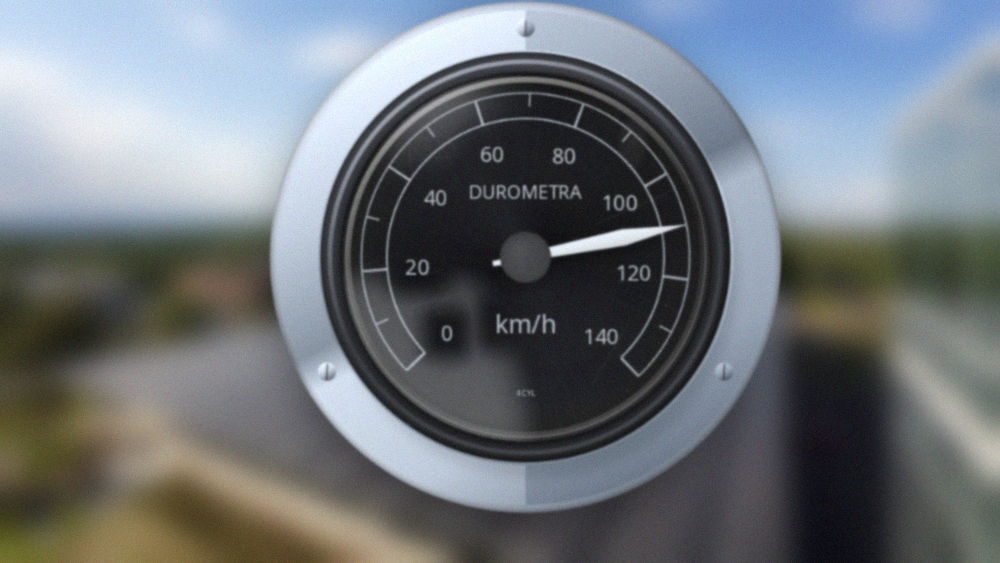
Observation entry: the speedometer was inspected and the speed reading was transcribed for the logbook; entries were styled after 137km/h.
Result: 110km/h
